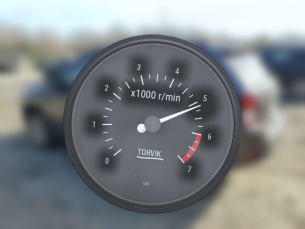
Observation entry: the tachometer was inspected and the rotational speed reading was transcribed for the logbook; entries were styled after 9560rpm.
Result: 5125rpm
